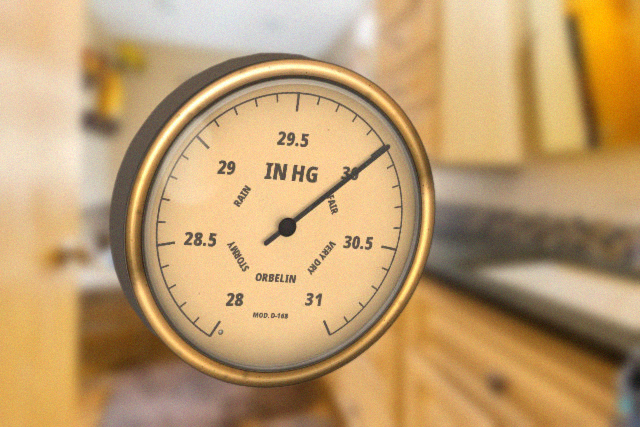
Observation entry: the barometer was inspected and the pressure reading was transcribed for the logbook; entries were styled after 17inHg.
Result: 30inHg
